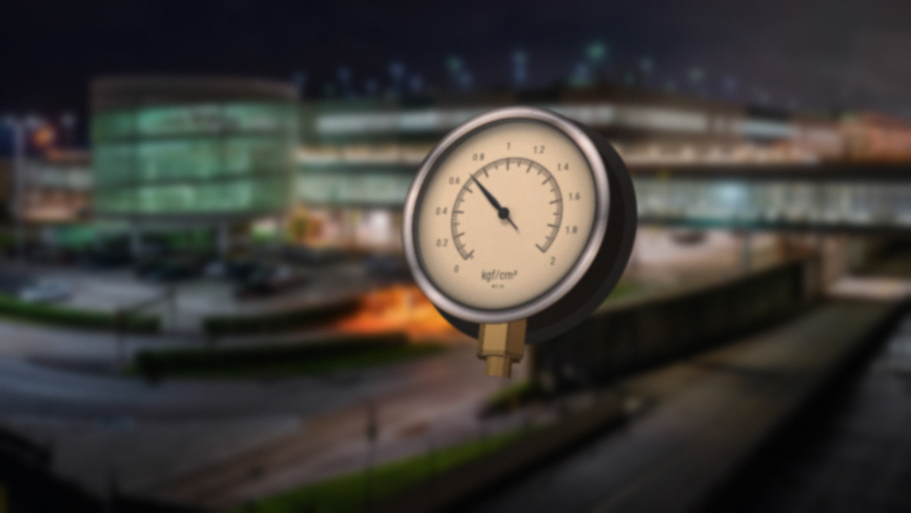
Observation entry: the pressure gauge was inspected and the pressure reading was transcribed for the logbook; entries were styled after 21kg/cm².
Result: 0.7kg/cm²
